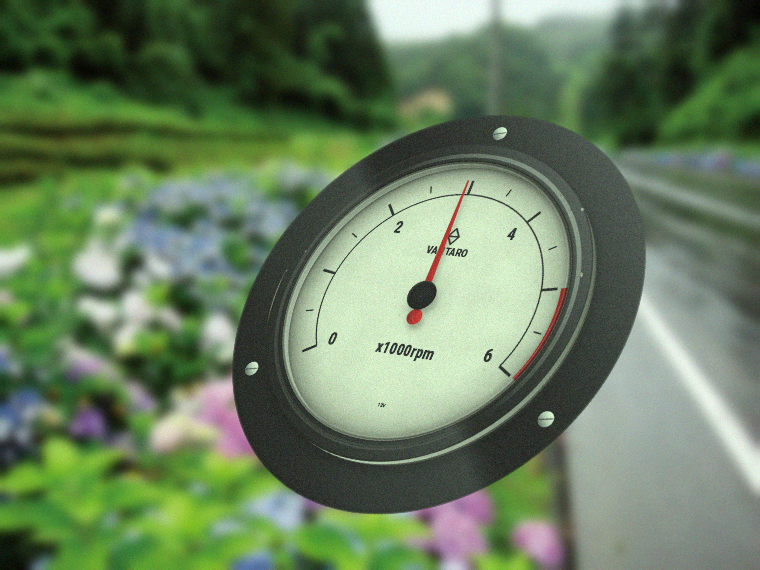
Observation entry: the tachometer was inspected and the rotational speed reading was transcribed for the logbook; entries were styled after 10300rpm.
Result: 3000rpm
